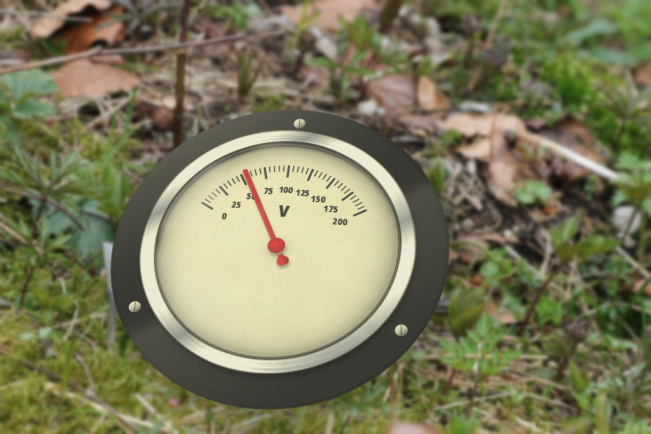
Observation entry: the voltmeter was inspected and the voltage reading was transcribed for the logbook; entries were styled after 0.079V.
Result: 55V
